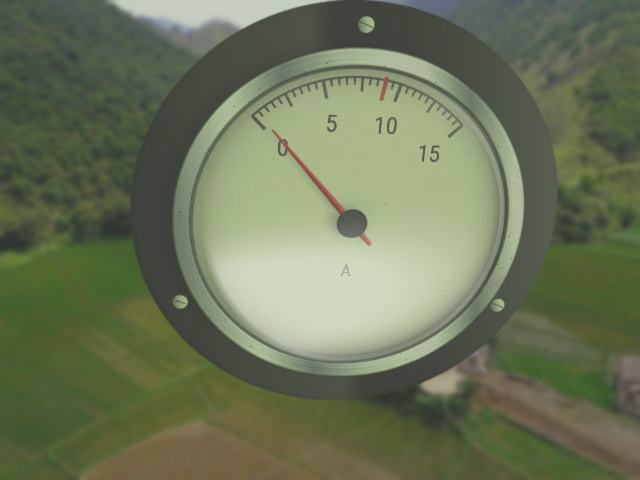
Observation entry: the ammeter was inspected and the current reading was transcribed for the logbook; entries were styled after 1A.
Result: 0.5A
